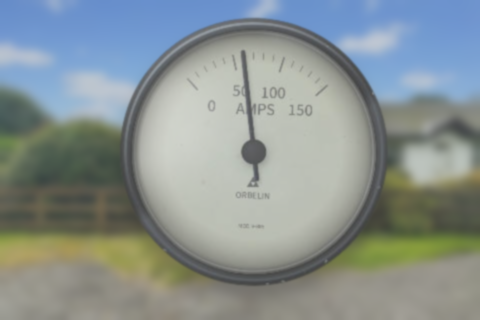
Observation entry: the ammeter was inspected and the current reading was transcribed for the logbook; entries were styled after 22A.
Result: 60A
